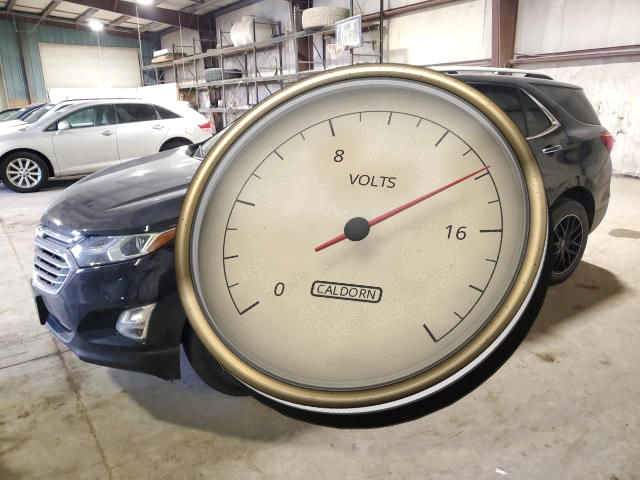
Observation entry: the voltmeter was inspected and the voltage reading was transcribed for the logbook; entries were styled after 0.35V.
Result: 14V
